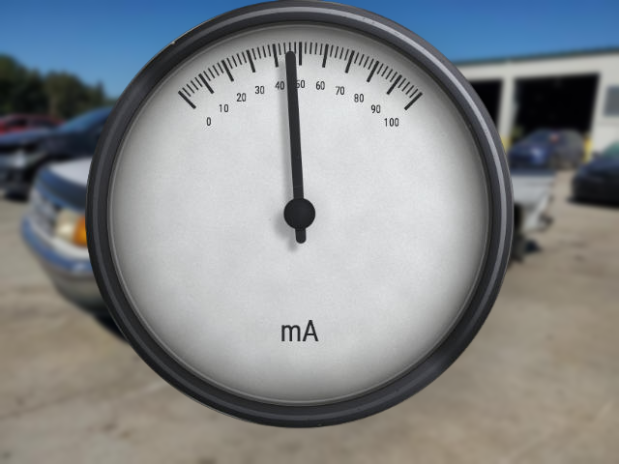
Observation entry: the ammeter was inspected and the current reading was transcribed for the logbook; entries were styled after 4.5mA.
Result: 46mA
